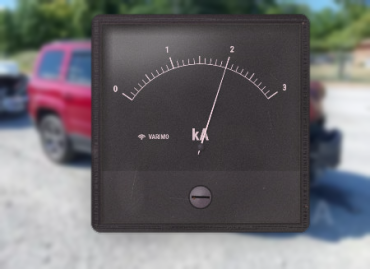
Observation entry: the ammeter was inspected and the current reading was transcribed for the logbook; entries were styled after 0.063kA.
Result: 2kA
